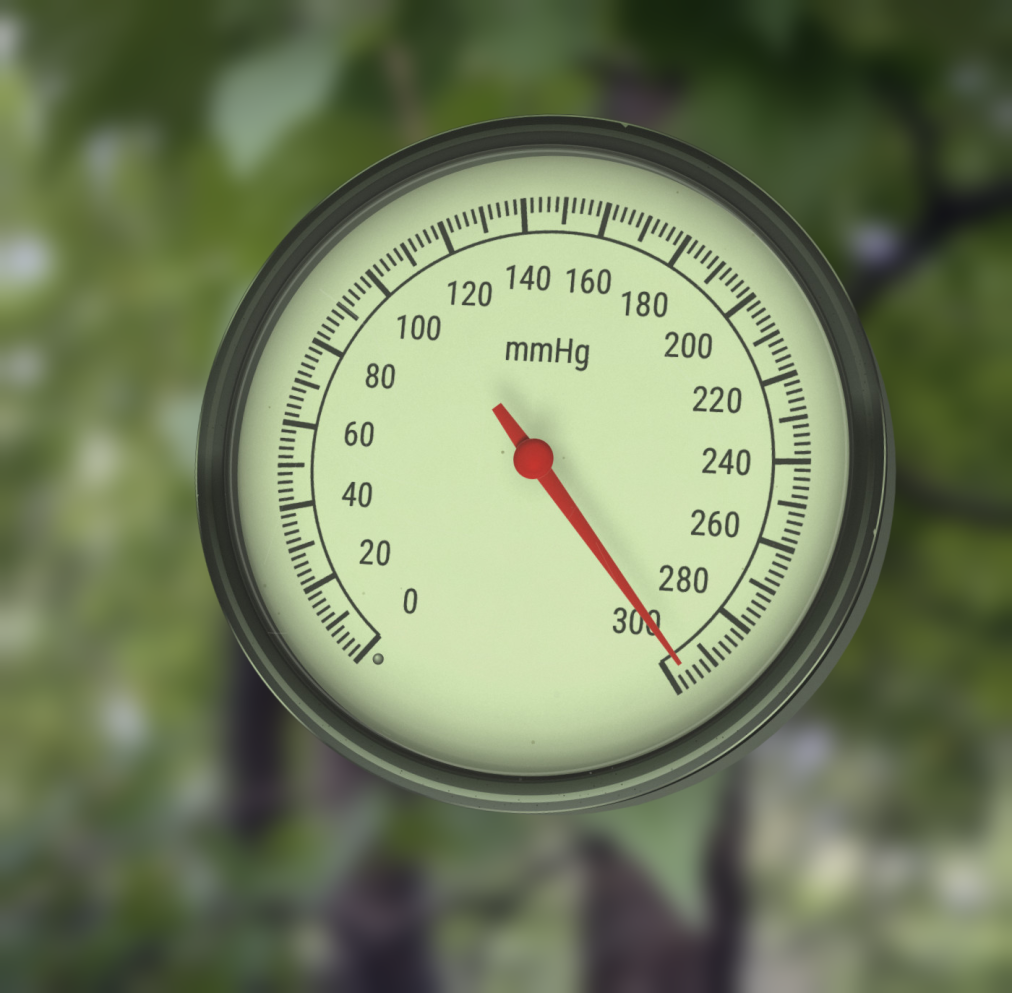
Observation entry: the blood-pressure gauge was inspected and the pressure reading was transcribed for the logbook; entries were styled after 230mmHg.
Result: 296mmHg
